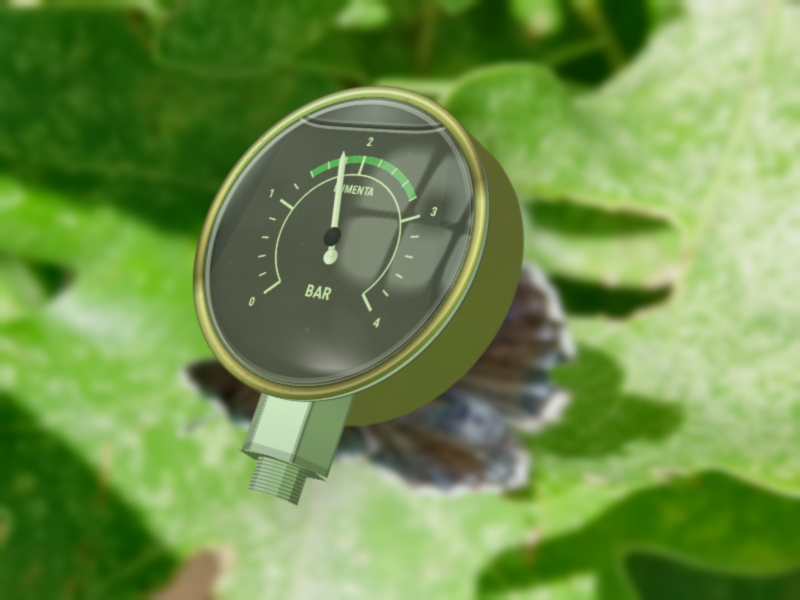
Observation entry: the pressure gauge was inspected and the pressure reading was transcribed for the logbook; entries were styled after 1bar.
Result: 1.8bar
